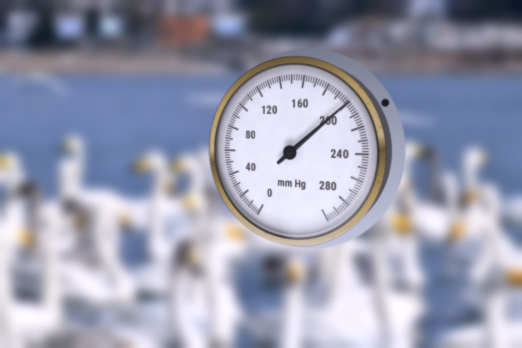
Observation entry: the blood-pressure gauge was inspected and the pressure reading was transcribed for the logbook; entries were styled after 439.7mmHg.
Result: 200mmHg
